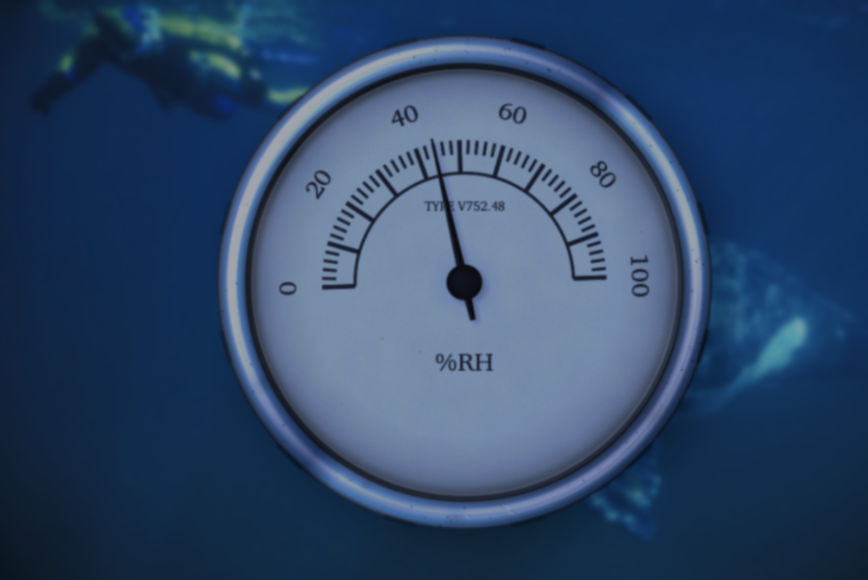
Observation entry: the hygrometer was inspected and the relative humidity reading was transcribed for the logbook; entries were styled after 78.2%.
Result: 44%
